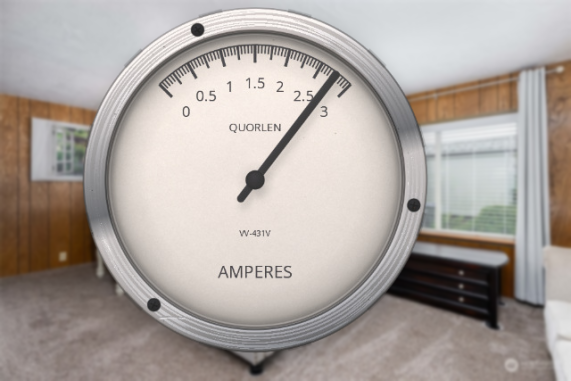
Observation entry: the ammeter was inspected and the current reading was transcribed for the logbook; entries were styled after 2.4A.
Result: 2.75A
